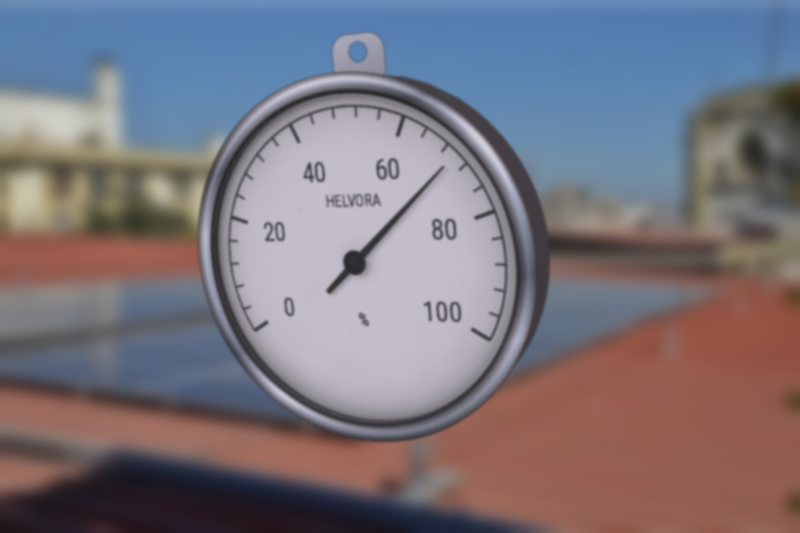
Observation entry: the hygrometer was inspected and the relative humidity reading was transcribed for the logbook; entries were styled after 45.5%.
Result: 70%
